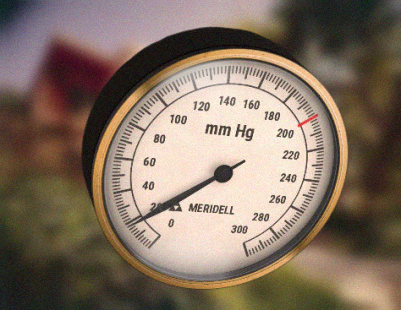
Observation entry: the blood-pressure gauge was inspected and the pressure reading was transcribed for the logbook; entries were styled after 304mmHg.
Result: 20mmHg
